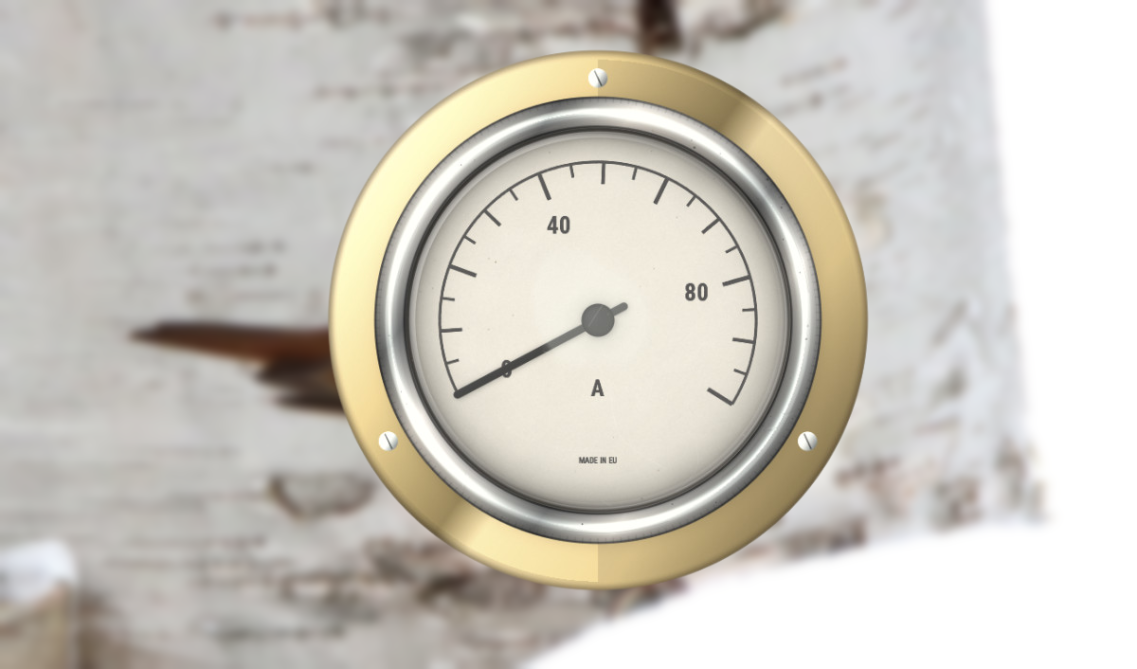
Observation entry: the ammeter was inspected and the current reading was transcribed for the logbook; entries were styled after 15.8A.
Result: 0A
